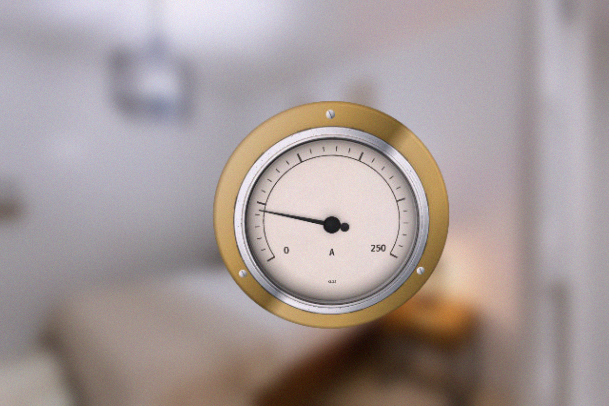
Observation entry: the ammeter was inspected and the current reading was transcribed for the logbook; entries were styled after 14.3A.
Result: 45A
